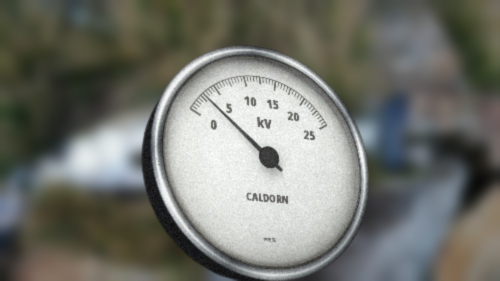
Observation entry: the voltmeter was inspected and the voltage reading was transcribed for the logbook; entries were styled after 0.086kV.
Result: 2.5kV
